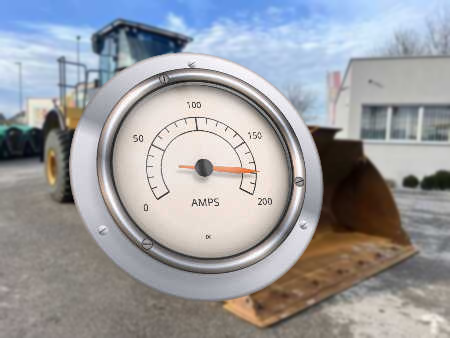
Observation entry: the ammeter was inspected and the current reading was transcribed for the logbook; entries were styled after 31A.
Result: 180A
